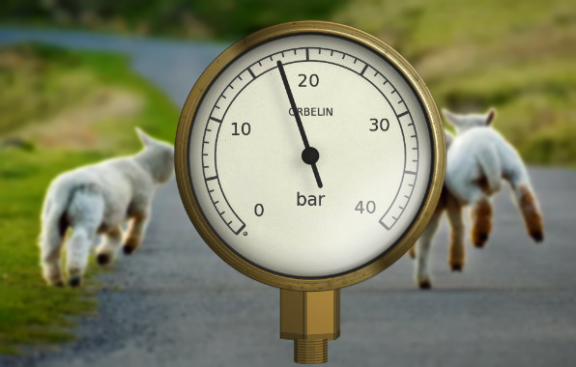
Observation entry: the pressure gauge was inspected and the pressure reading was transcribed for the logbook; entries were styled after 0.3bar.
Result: 17.5bar
